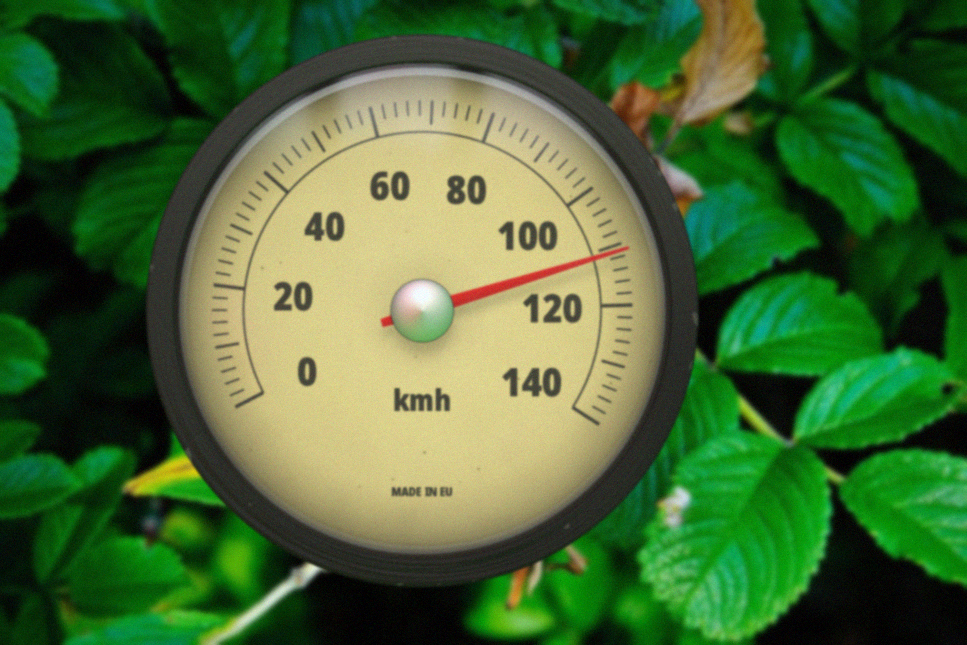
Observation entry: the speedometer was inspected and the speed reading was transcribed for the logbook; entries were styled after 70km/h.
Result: 111km/h
